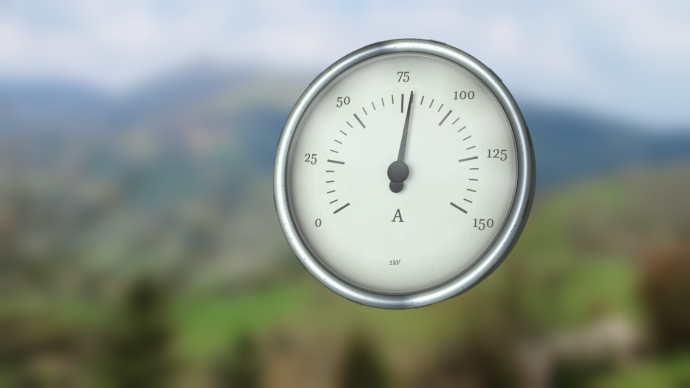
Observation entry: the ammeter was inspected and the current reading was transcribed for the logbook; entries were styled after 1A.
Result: 80A
